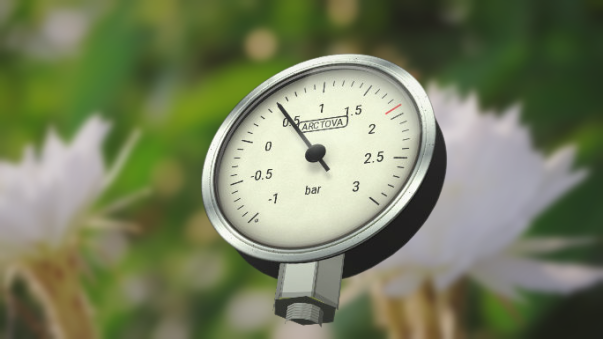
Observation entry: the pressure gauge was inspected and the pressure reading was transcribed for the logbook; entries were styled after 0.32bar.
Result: 0.5bar
